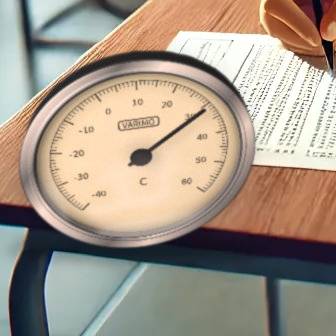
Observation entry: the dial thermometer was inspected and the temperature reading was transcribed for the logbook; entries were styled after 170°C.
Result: 30°C
